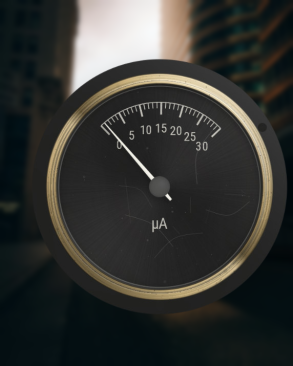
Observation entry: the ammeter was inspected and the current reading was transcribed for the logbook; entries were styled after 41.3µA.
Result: 1µA
